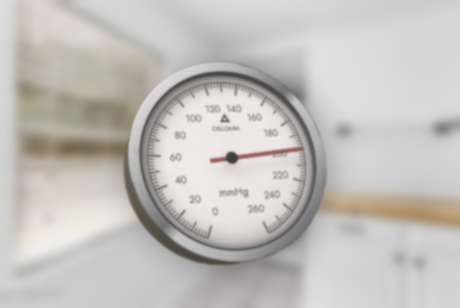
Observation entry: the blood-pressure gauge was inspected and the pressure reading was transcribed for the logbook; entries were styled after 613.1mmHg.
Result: 200mmHg
